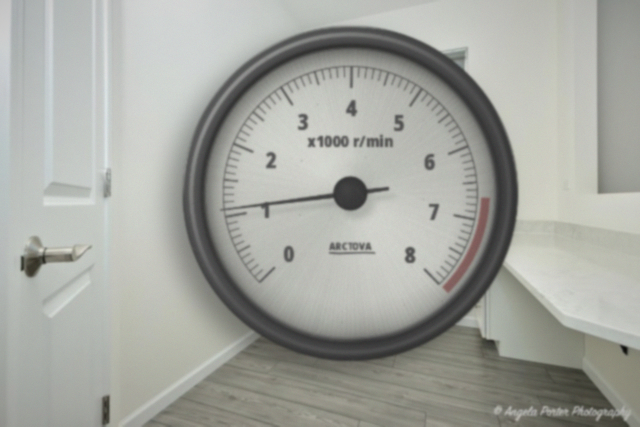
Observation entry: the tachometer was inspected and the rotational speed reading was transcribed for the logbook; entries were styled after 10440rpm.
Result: 1100rpm
